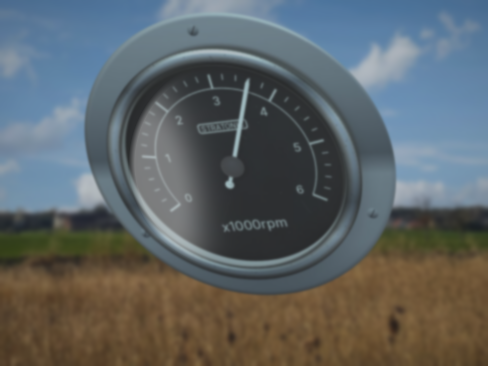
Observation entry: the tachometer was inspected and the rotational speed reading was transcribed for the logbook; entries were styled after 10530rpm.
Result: 3600rpm
